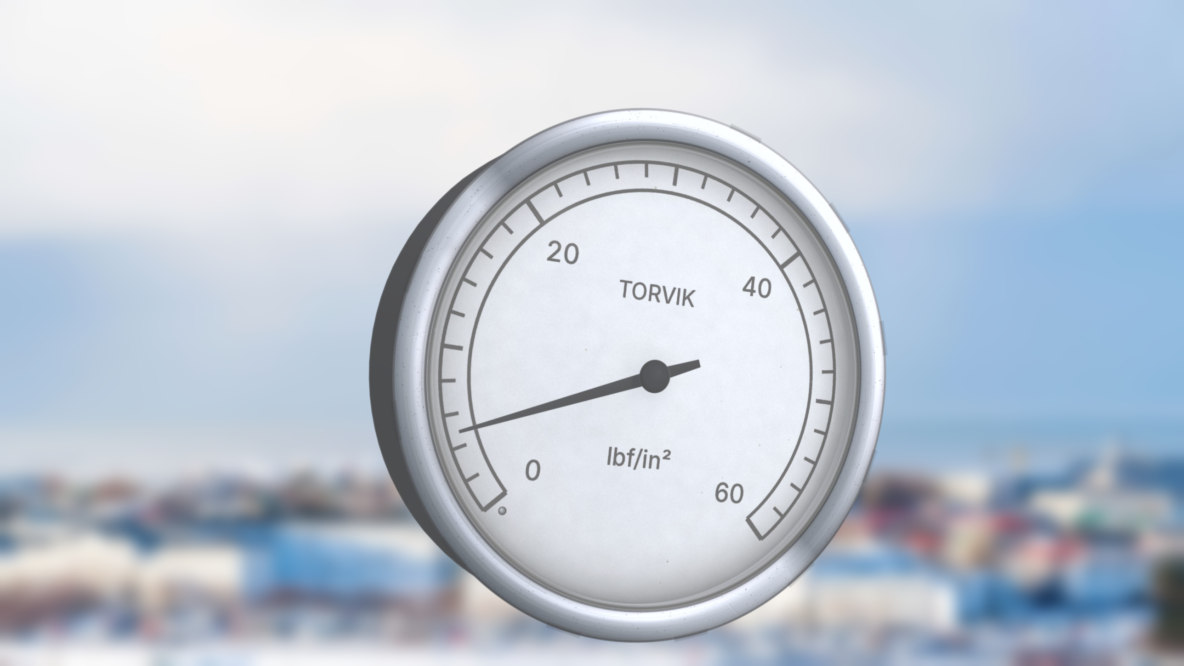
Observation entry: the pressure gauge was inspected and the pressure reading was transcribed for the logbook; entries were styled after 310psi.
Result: 5psi
